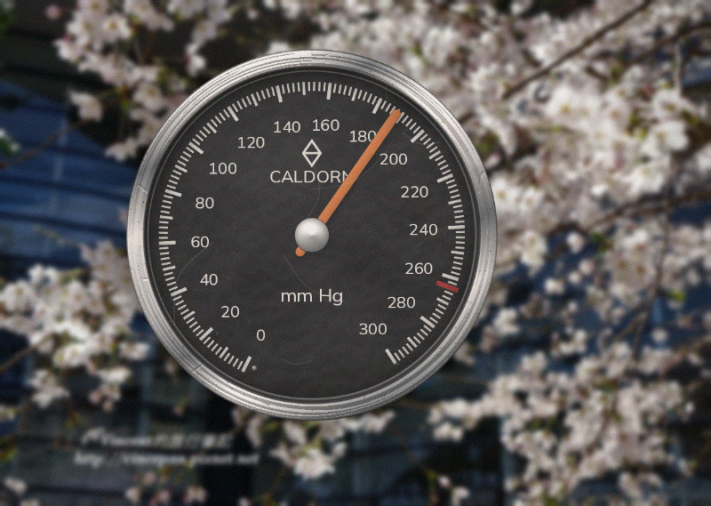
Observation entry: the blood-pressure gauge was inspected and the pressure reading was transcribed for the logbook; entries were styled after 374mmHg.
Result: 188mmHg
